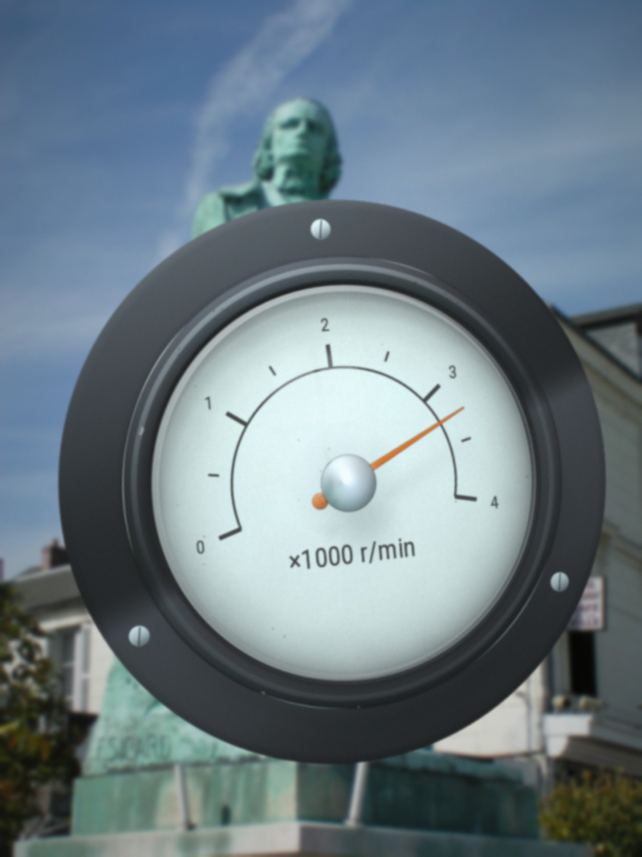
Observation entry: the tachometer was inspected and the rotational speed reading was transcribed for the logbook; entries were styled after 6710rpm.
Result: 3250rpm
